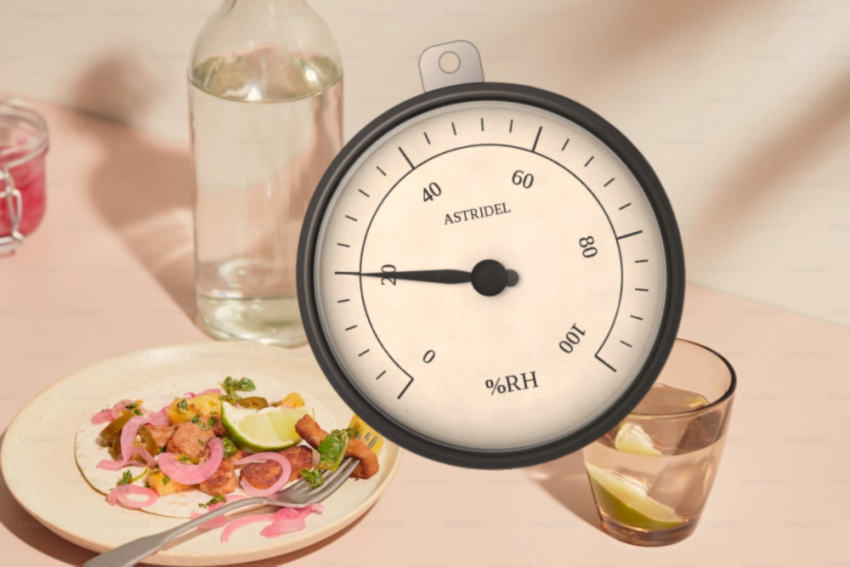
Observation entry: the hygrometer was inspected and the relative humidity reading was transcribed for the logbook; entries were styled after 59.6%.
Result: 20%
